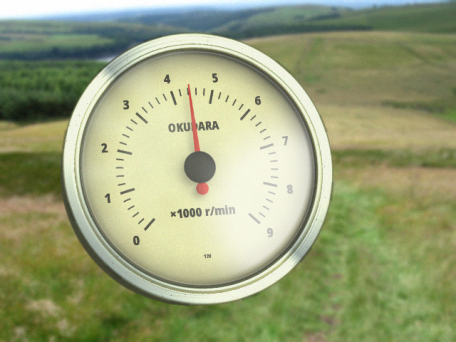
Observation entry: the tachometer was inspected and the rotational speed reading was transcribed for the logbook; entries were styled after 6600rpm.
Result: 4400rpm
